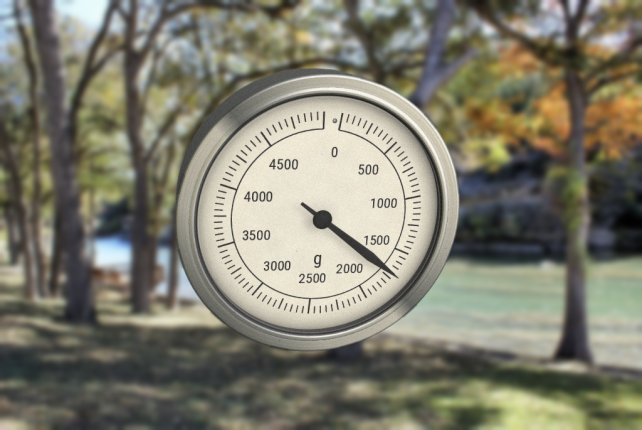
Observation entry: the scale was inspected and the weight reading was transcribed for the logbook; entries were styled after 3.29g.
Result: 1700g
